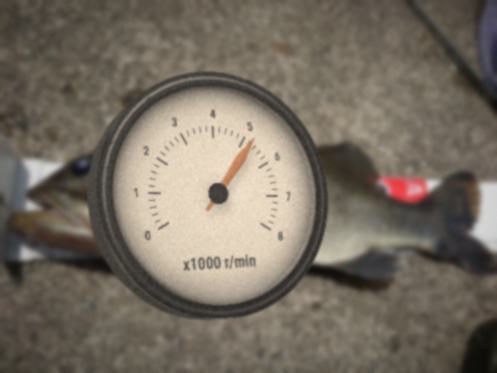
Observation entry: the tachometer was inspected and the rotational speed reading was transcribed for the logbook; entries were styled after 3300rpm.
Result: 5200rpm
